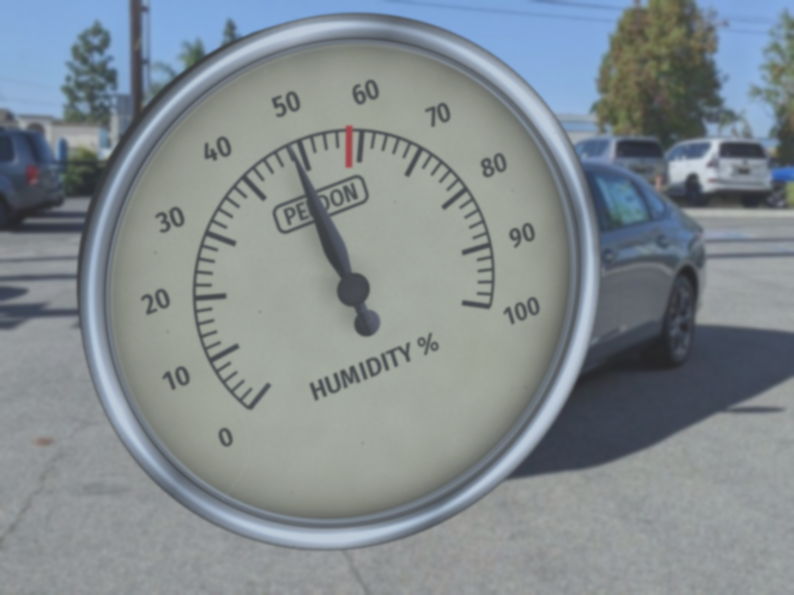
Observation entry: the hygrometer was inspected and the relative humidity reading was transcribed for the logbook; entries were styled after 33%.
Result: 48%
